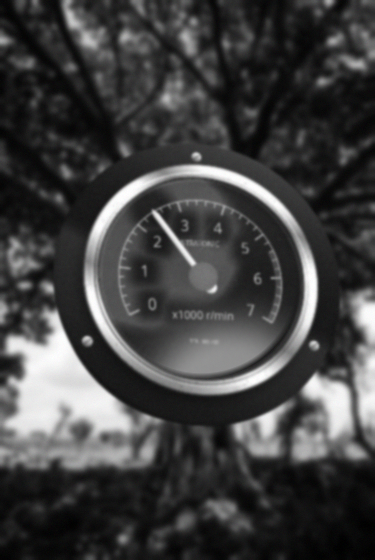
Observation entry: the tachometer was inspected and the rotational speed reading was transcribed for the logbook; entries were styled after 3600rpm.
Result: 2400rpm
